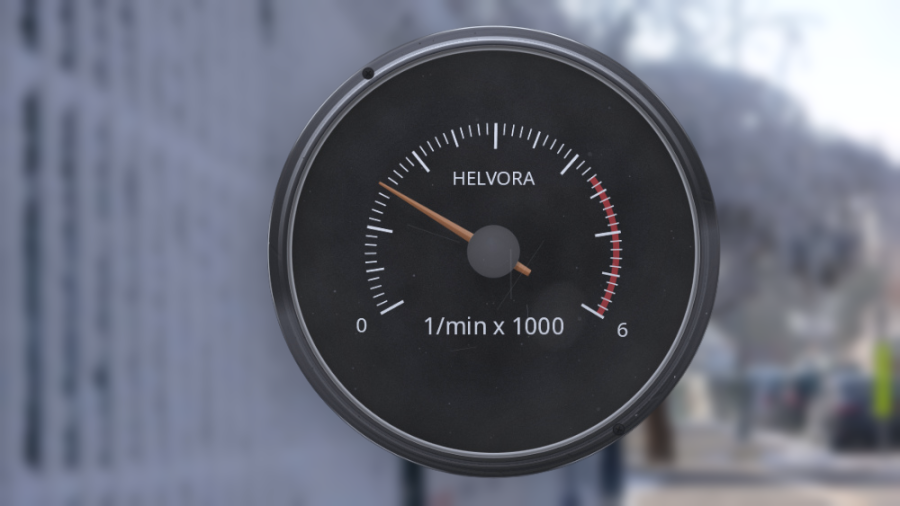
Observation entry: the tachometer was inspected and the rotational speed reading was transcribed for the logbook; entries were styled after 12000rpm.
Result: 1500rpm
